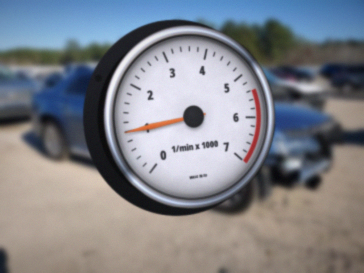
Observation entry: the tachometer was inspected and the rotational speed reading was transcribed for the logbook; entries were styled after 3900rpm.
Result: 1000rpm
